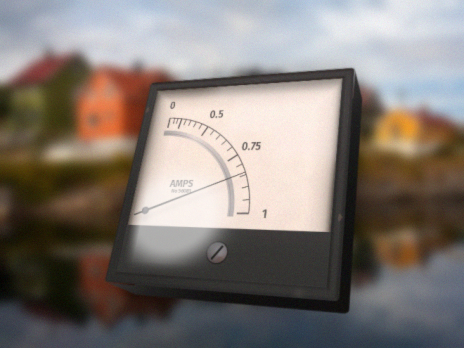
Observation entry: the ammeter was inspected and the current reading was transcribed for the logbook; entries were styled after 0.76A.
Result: 0.85A
